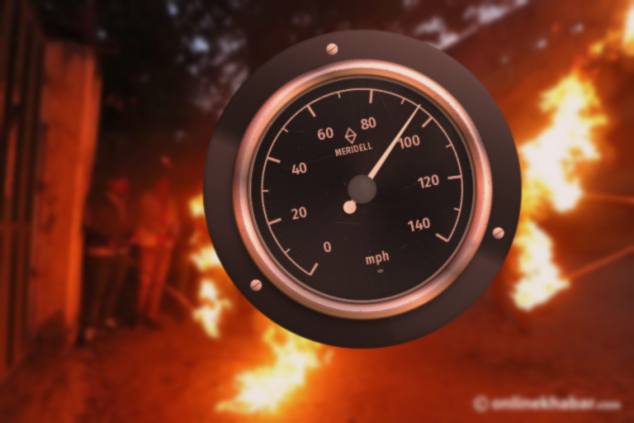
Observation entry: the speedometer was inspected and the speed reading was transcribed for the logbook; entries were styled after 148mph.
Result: 95mph
